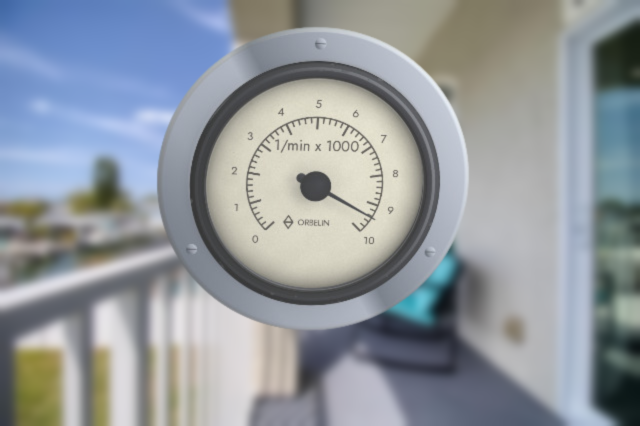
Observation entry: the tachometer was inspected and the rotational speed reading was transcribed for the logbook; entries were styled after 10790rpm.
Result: 9400rpm
